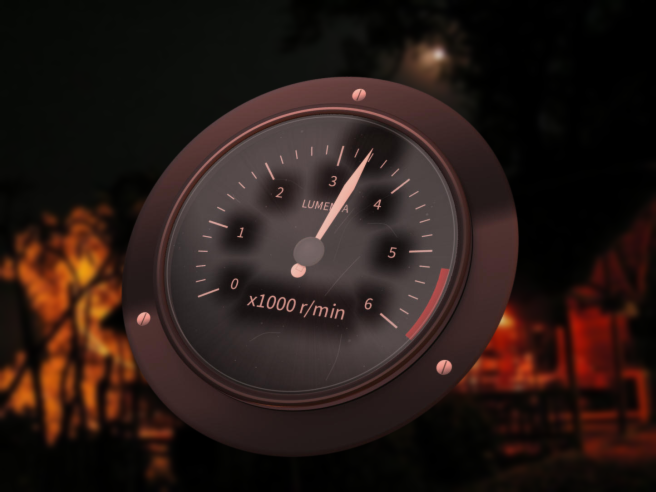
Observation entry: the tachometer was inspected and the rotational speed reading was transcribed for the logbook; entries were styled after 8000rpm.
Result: 3400rpm
